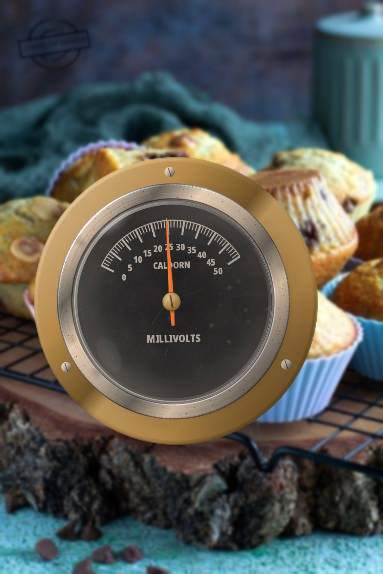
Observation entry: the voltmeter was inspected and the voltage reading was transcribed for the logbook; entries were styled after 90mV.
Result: 25mV
